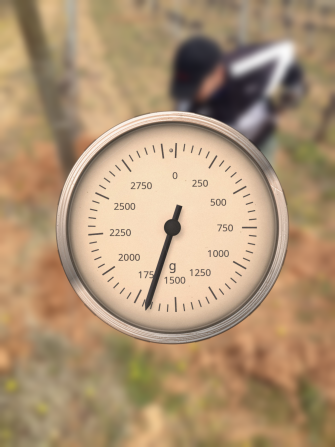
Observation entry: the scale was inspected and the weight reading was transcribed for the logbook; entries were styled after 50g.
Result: 1675g
